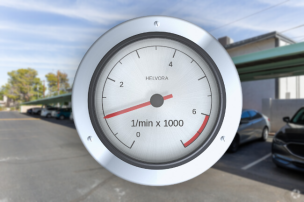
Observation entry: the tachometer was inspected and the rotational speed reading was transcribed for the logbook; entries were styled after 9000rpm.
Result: 1000rpm
